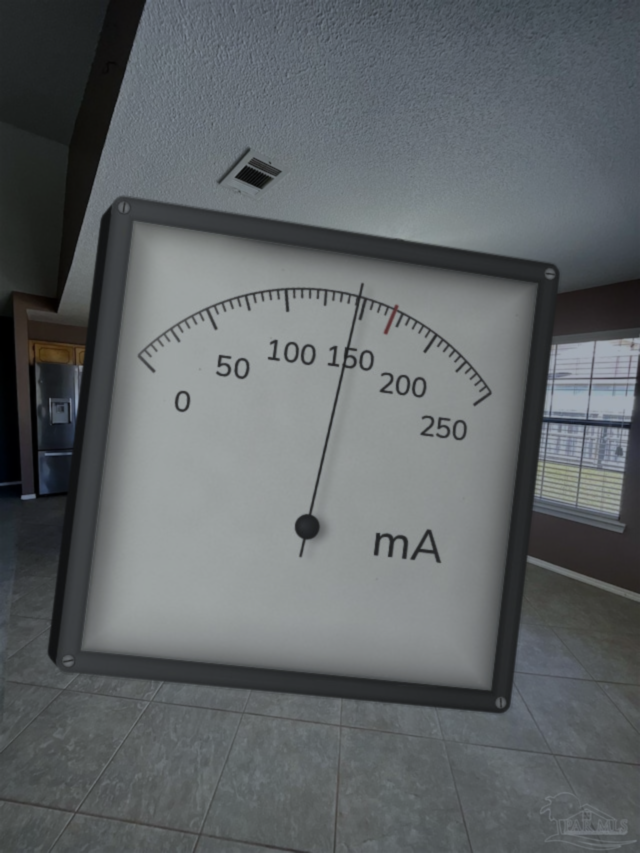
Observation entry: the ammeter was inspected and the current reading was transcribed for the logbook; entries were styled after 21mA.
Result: 145mA
